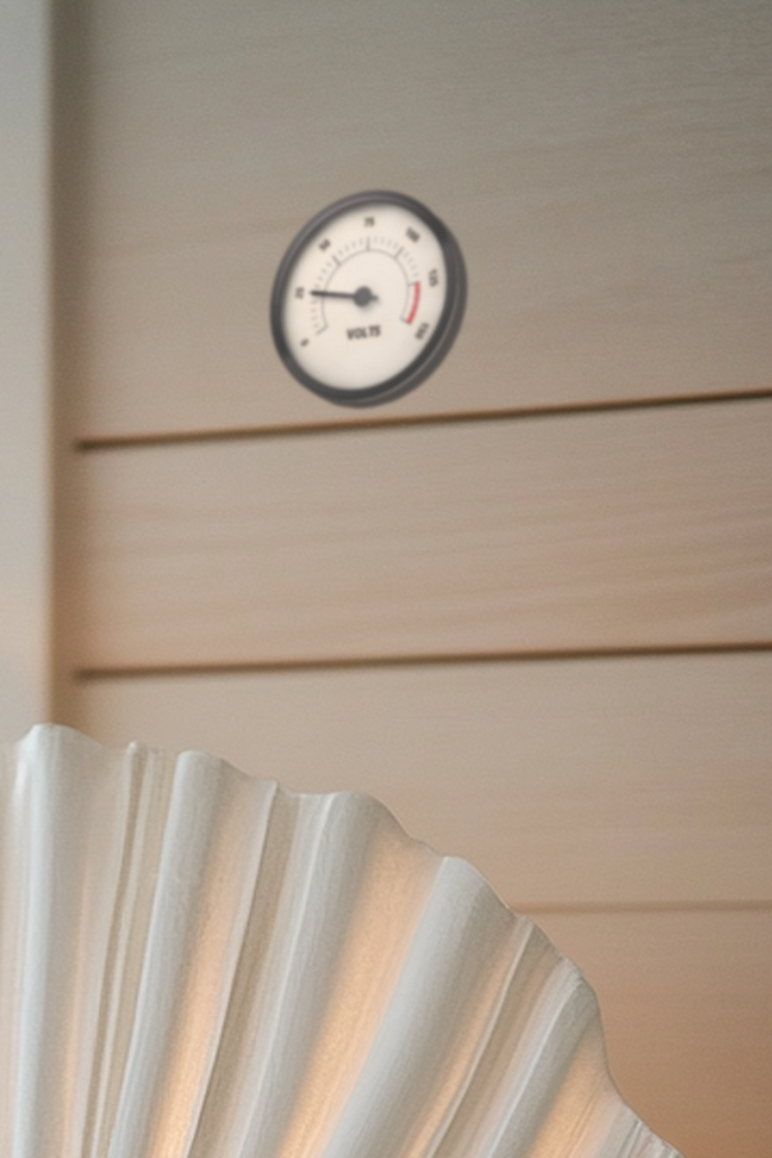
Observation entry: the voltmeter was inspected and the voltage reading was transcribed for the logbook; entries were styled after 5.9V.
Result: 25V
